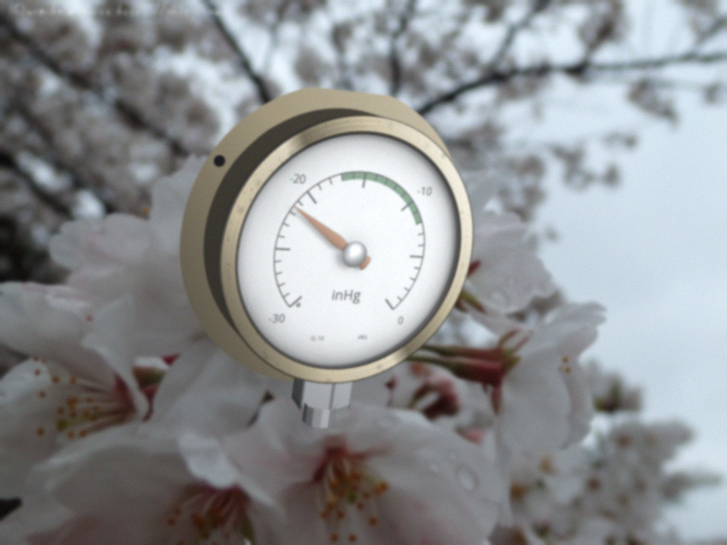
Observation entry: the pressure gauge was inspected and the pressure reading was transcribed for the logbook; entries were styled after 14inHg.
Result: -21.5inHg
